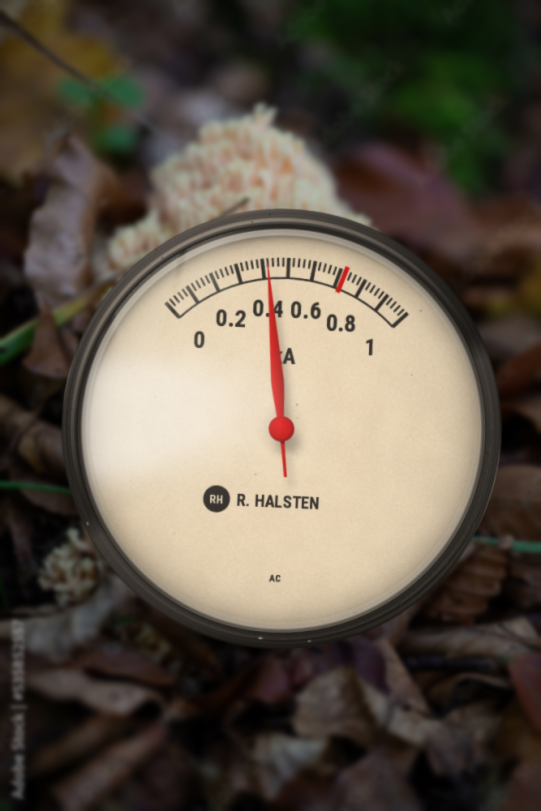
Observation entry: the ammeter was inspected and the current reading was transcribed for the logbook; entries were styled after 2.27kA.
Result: 0.42kA
